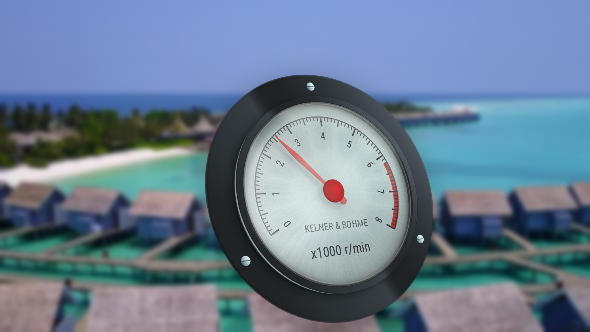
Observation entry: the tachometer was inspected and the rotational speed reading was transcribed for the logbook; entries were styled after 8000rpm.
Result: 2500rpm
